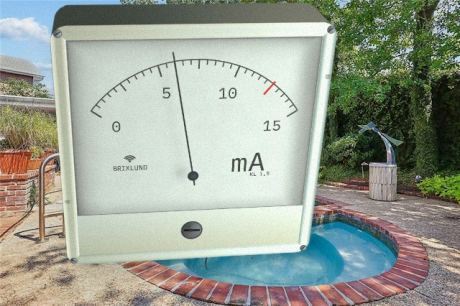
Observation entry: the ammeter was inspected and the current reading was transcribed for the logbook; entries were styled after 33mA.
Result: 6mA
